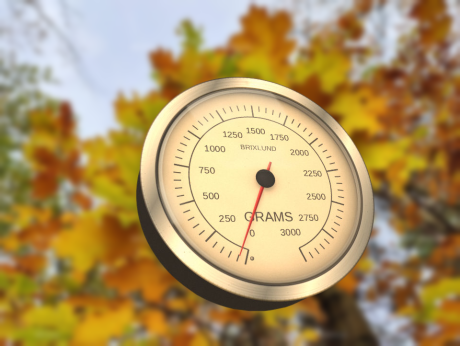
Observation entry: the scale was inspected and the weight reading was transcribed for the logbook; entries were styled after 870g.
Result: 50g
